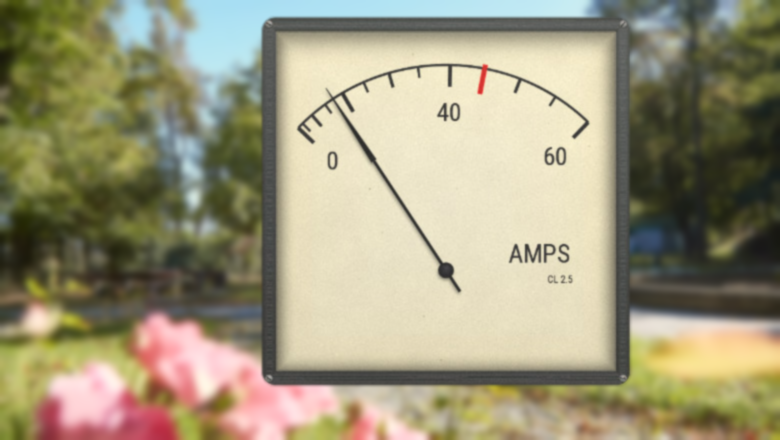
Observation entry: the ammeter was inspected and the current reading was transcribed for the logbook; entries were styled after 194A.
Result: 17.5A
